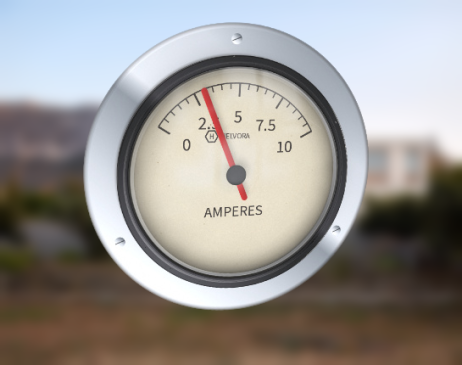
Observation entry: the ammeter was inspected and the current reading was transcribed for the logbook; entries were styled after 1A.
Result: 3A
